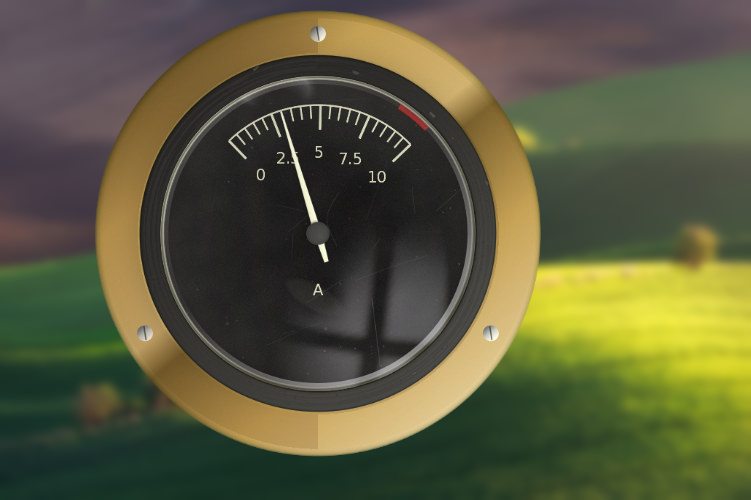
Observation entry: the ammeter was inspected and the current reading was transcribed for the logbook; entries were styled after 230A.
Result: 3A
